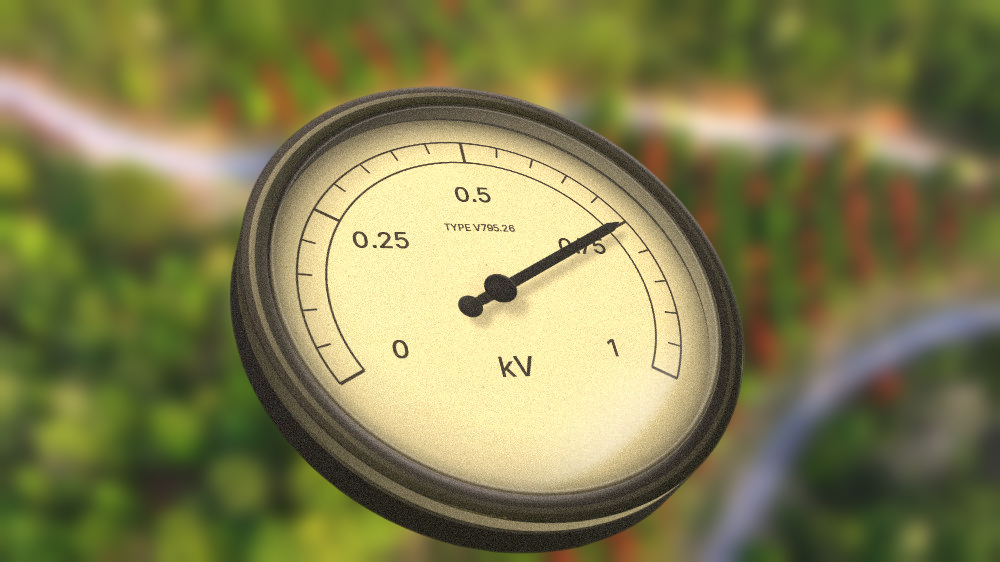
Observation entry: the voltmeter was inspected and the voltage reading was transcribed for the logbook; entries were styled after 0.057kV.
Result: 0.75kV
